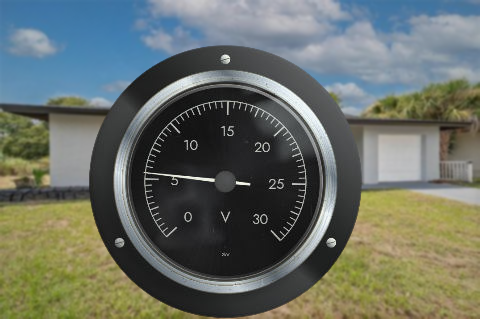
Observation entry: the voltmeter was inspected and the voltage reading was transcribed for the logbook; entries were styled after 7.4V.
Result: 5.5V
